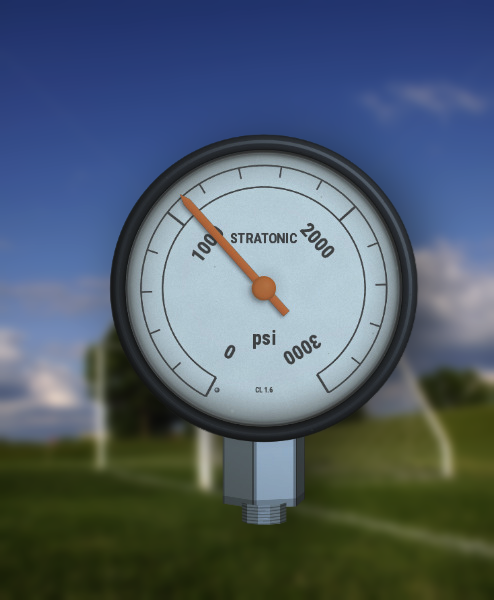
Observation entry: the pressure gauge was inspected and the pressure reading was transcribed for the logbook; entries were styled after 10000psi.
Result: 1100psi
